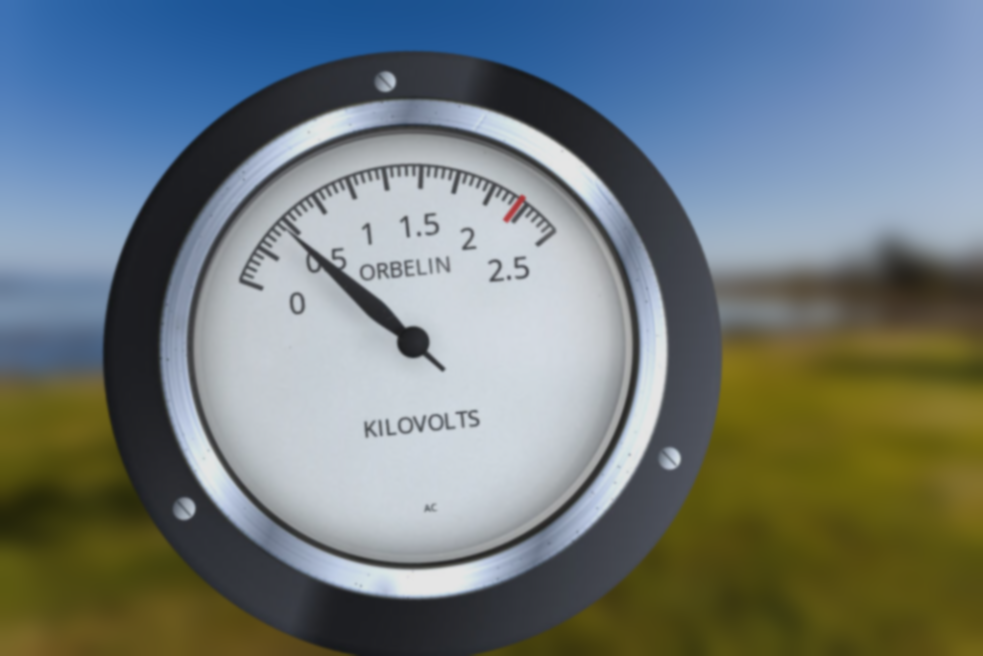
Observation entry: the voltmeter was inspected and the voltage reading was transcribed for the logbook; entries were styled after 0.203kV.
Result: 0.45kV
